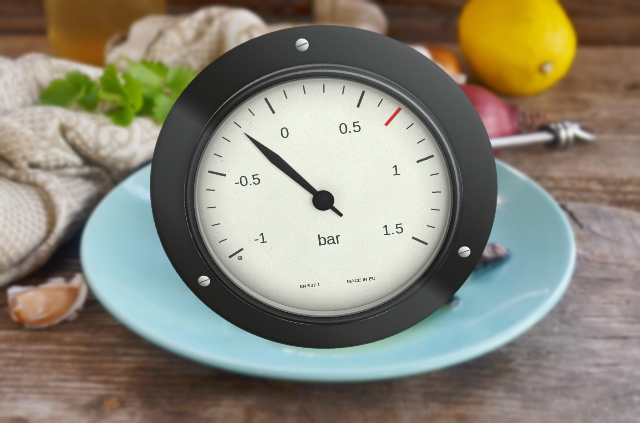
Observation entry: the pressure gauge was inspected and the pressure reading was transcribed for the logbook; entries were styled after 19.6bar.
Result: -0.2bar
